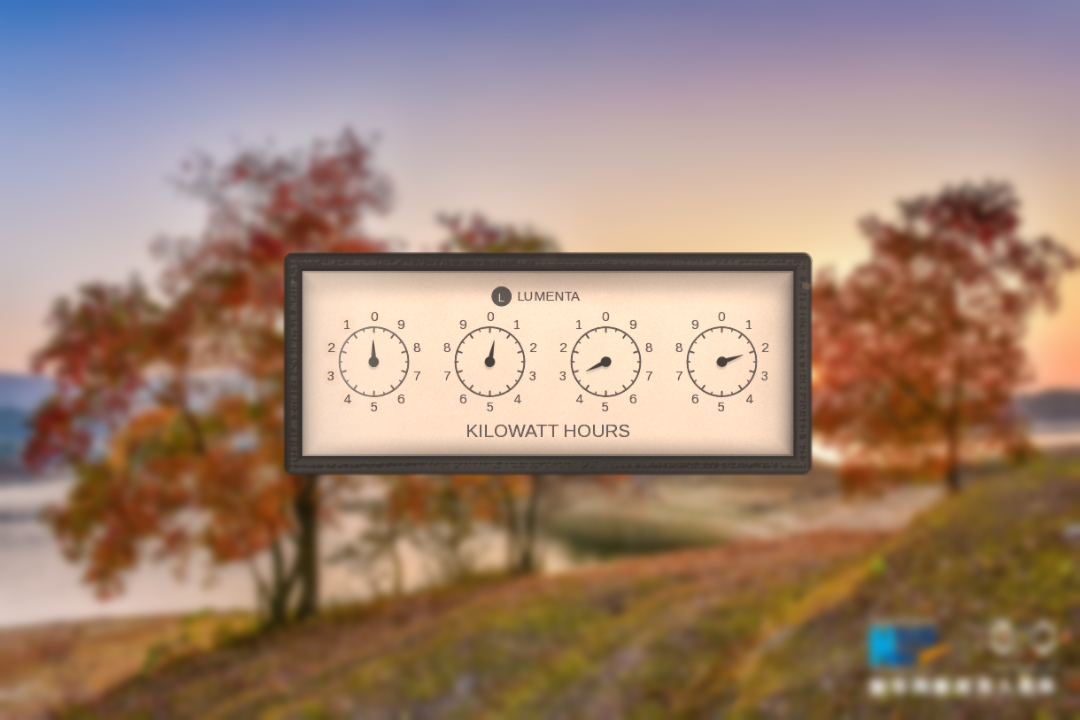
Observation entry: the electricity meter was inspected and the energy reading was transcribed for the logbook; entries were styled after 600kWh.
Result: 32kWh
